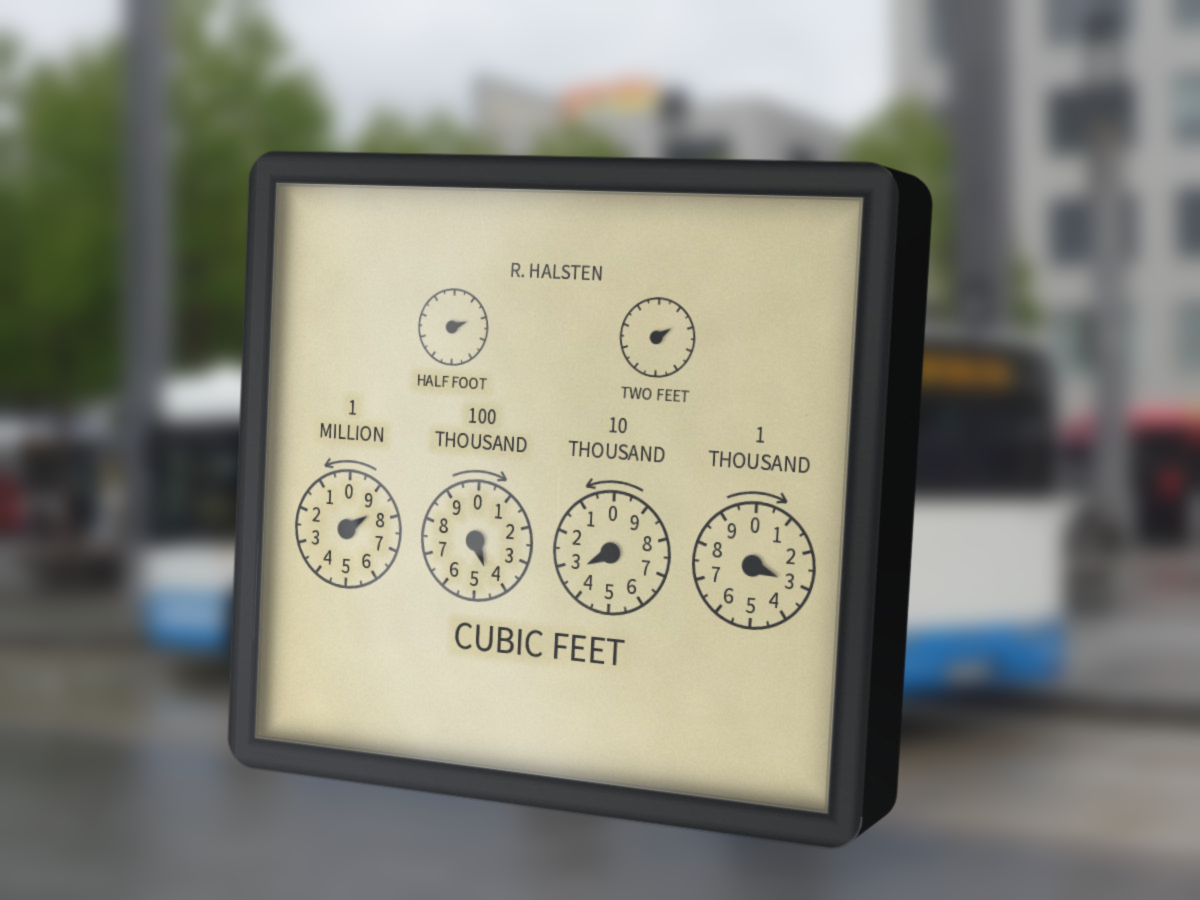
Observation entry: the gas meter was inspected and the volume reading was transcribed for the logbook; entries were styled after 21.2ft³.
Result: 843300ft³
